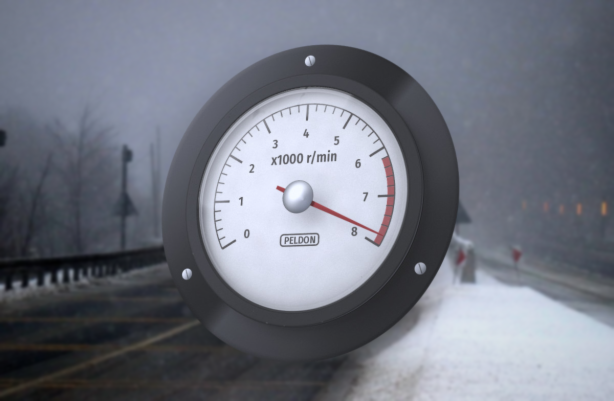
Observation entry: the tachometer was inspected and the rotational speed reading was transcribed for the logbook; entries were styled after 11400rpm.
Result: 7800rpm
